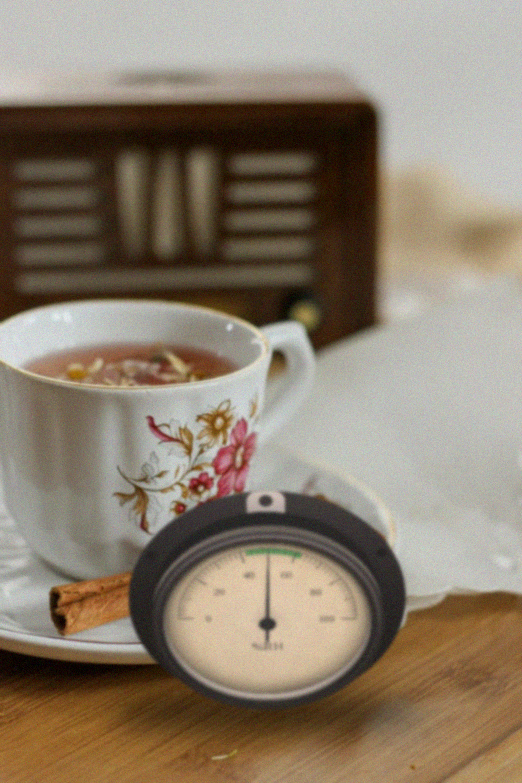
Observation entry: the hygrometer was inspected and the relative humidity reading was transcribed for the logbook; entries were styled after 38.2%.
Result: 50%
